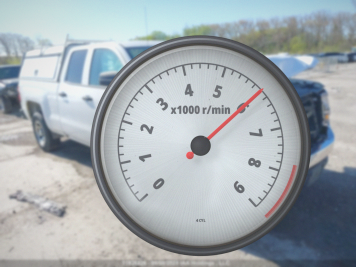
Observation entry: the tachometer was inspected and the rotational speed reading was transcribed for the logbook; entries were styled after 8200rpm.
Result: 6000rpm
